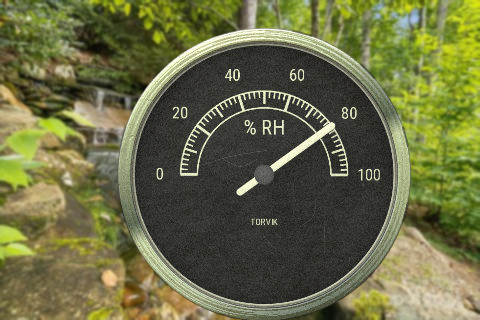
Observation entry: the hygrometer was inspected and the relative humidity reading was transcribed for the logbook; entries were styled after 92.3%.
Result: 80%
